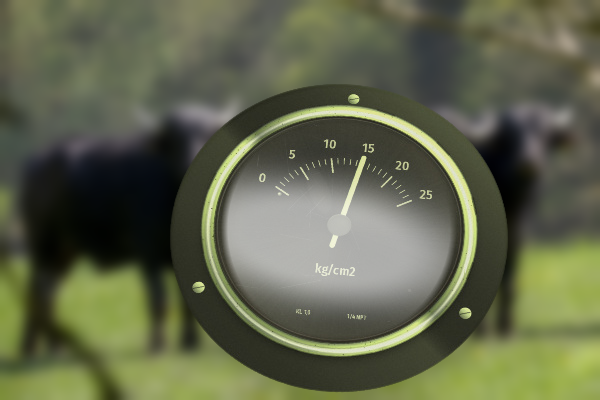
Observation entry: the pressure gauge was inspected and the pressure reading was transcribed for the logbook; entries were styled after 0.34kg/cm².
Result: 15kg/cm²
